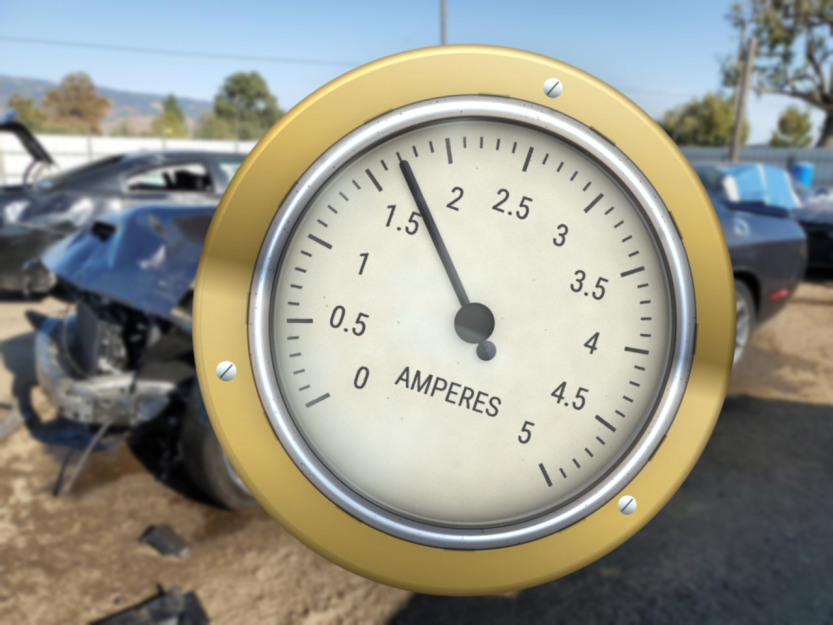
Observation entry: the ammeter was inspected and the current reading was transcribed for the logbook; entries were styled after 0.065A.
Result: 1.7A
